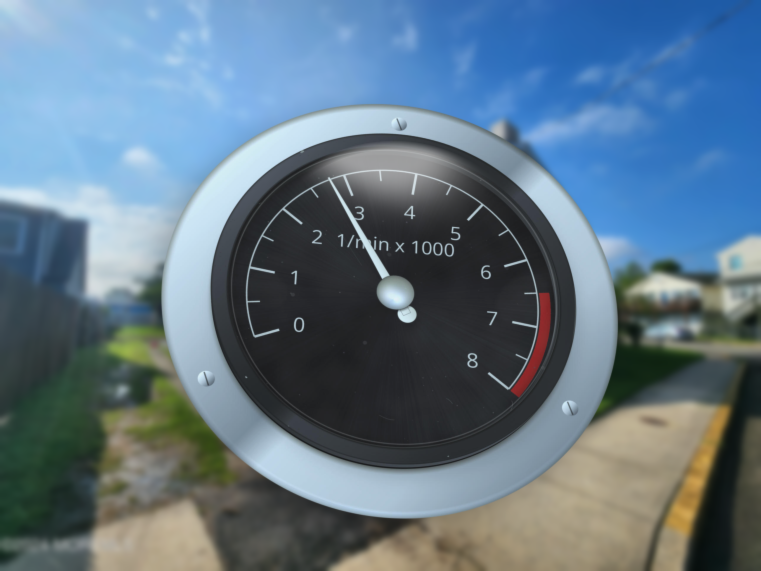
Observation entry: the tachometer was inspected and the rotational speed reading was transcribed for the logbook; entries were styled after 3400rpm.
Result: 2750rpm
